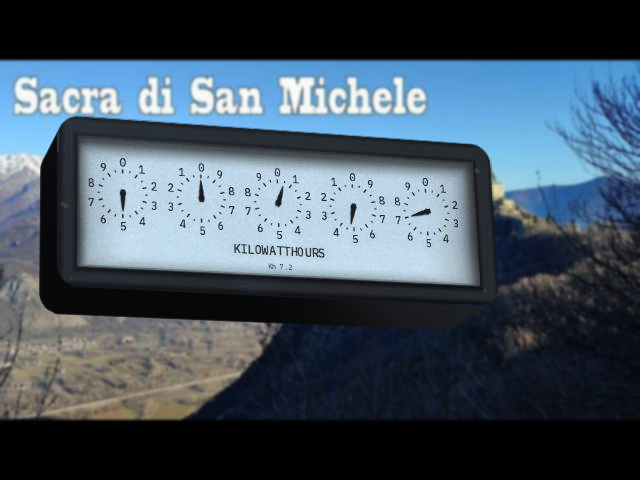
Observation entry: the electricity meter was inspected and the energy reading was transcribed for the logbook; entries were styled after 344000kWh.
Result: 50047kWh
